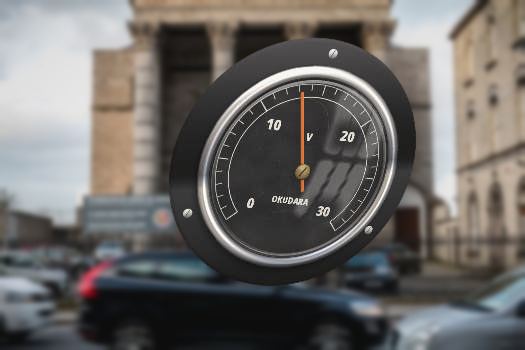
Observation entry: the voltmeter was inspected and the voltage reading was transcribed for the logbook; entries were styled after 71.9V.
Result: 13V
